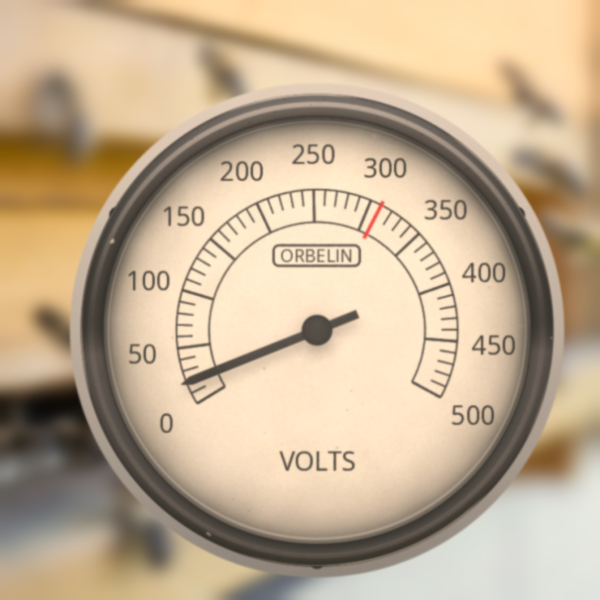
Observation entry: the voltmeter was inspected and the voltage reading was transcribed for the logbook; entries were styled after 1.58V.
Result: 20V
